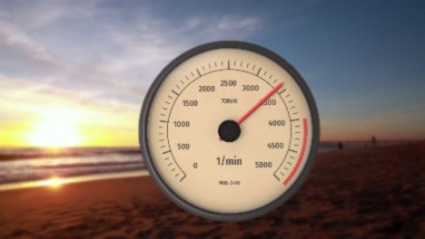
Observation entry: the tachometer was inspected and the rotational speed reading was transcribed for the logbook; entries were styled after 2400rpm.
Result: 3400rpm
